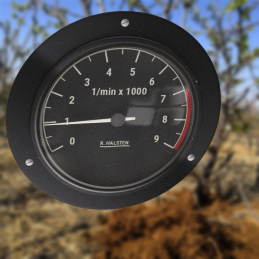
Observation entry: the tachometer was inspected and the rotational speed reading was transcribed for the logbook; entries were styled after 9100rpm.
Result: 1000rpm
